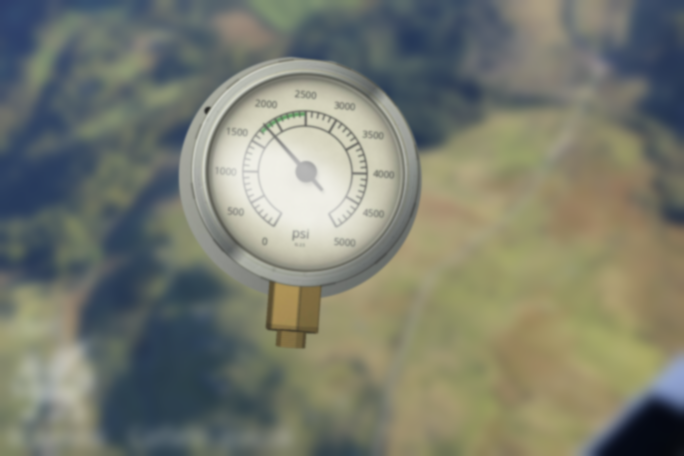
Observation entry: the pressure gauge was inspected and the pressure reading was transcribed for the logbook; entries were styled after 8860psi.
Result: 1800psi
